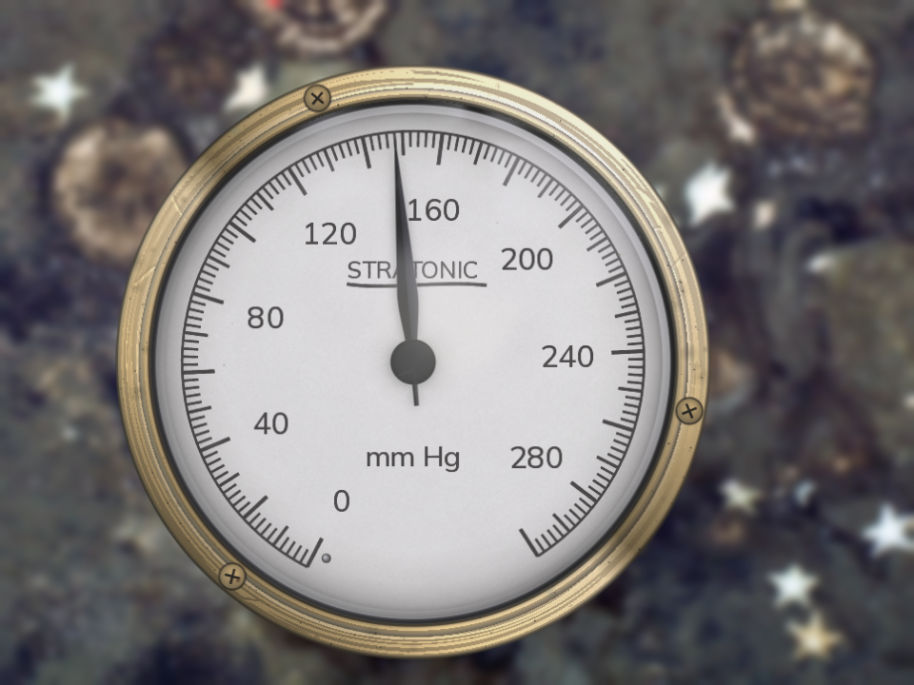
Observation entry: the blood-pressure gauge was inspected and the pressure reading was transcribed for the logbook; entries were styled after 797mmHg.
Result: 148mmHg
